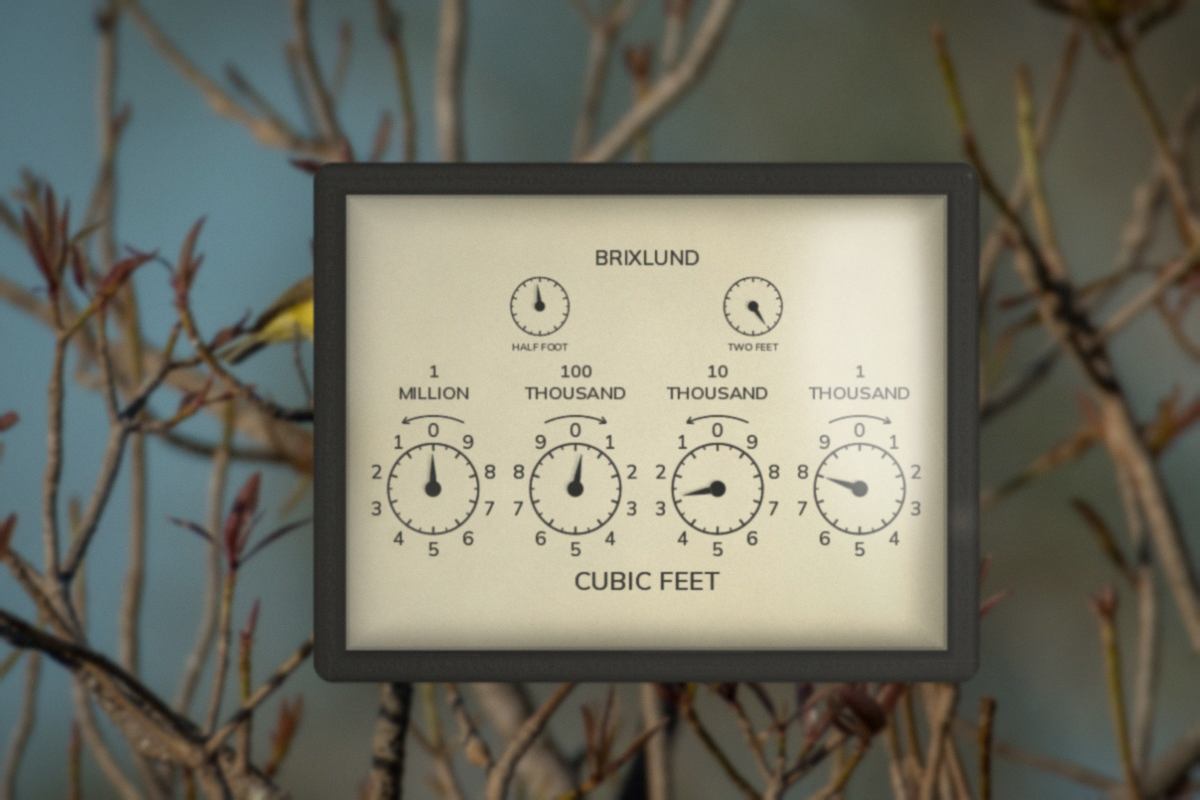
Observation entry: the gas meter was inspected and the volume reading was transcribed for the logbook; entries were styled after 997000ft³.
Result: 2800ft³
